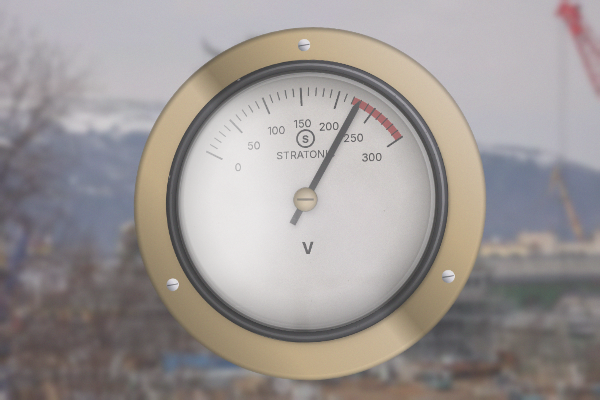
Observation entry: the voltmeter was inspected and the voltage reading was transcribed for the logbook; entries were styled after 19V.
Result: 230V
